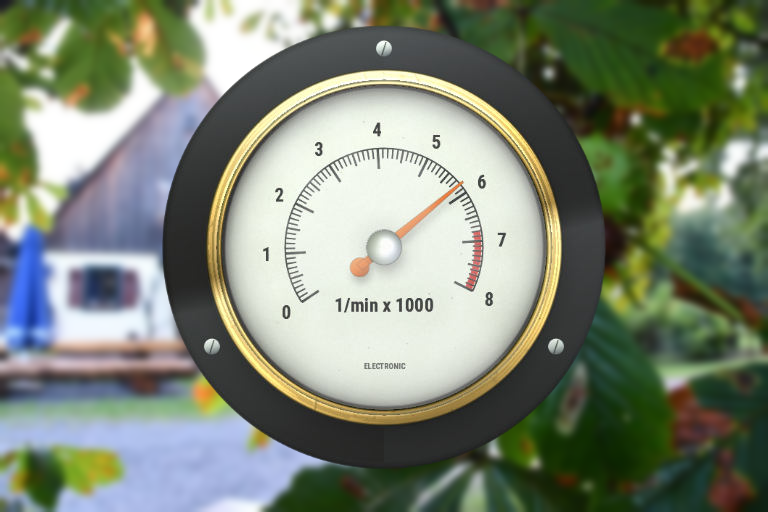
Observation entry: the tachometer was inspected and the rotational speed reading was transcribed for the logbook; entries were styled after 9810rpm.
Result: 5800rpm
